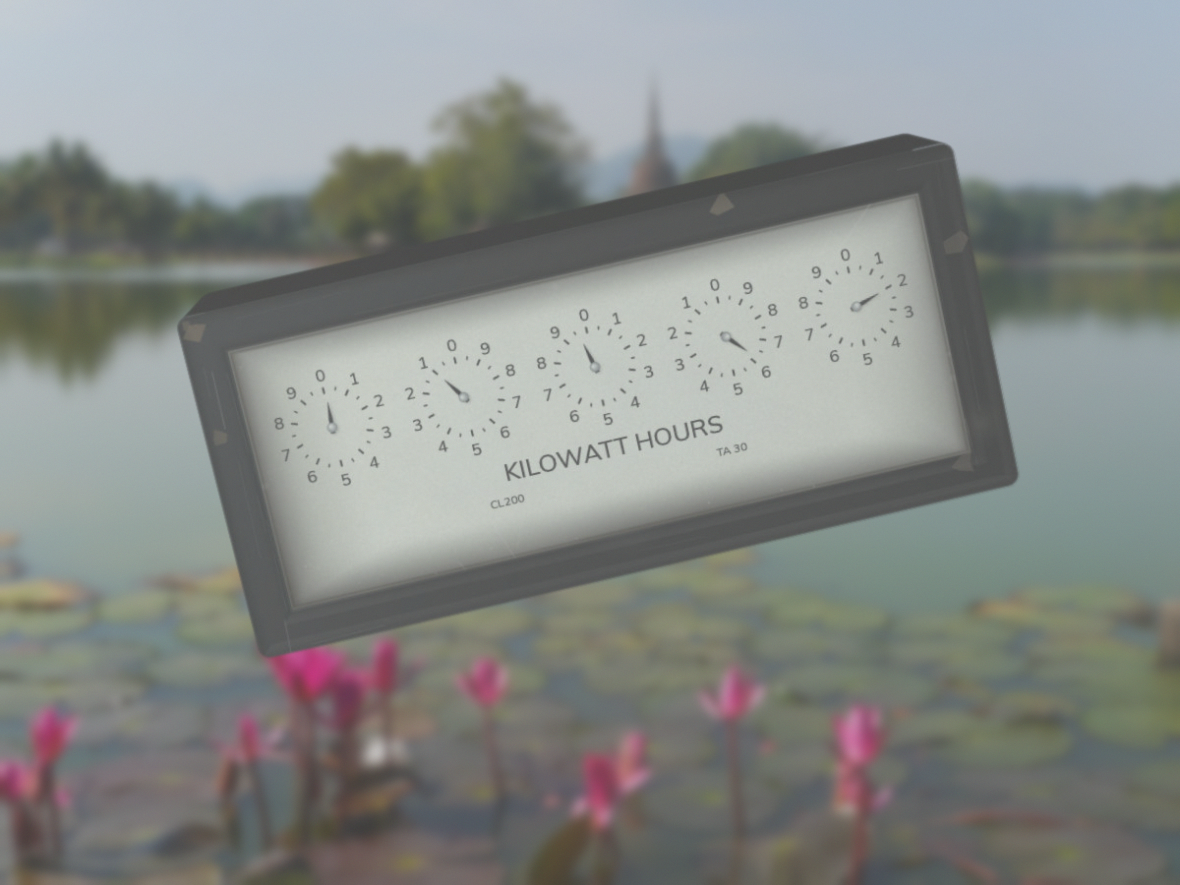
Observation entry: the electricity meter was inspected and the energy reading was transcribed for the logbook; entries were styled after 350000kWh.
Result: 962kWh
